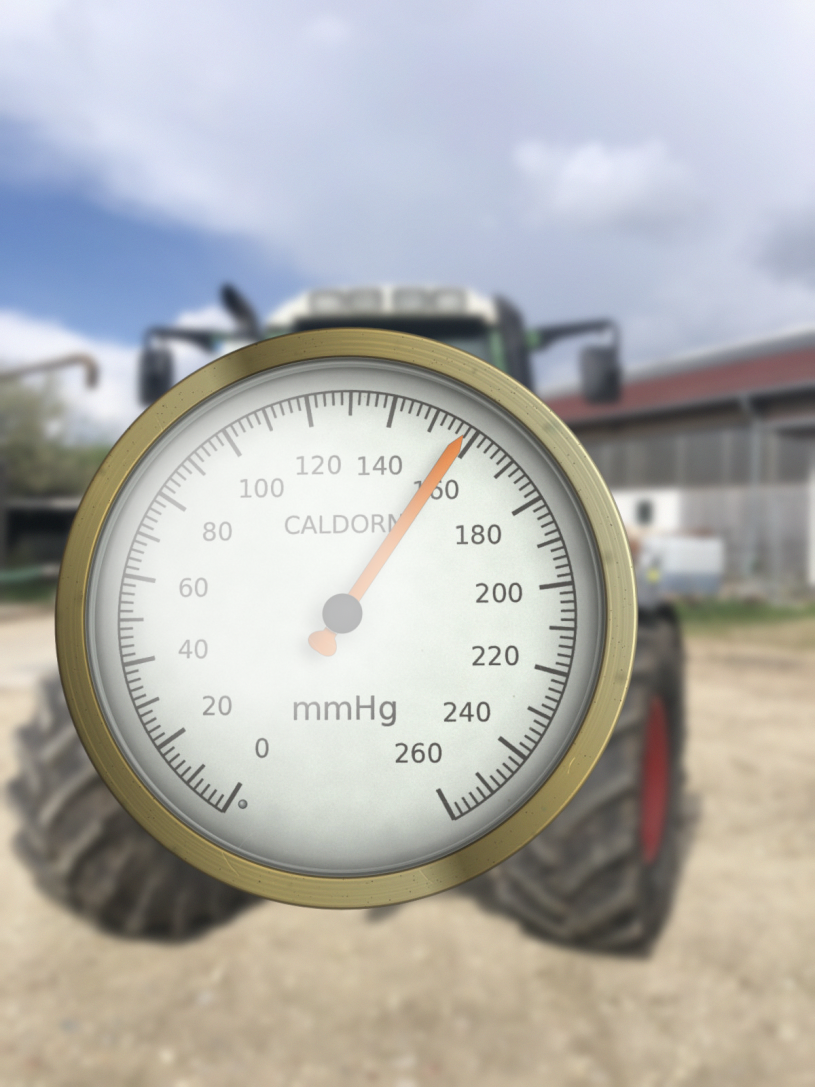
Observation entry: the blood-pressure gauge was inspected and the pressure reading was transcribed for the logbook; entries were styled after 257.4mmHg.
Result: 158mmHg
